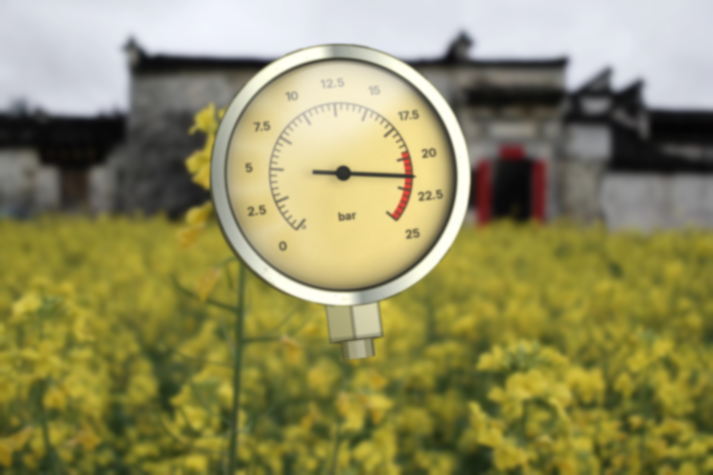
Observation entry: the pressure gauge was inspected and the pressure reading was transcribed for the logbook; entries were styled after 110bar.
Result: 21.5bar
